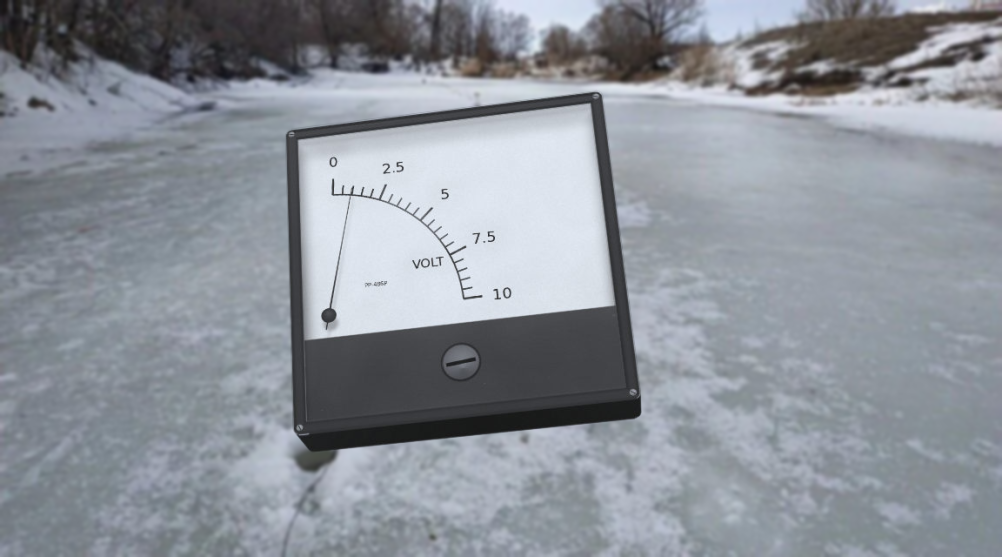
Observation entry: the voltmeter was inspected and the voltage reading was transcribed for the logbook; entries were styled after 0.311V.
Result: 1V
